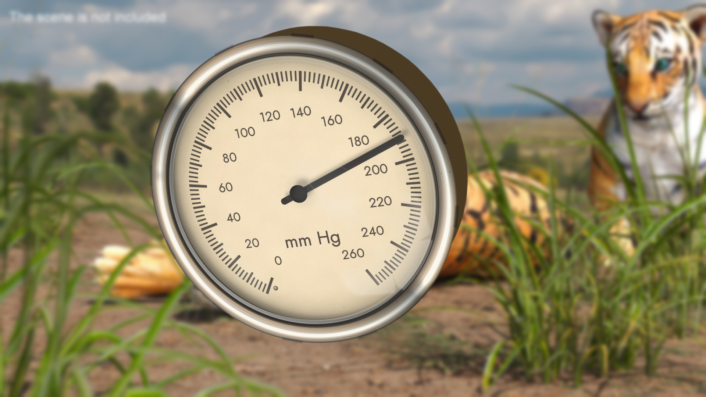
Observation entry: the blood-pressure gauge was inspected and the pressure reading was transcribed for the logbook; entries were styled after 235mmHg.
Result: 190mmHg
